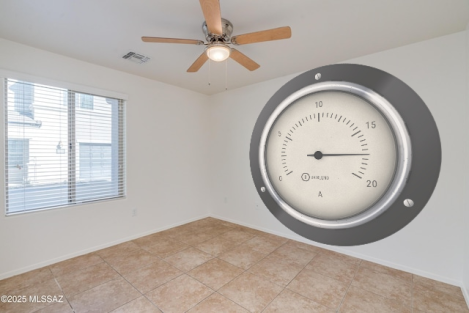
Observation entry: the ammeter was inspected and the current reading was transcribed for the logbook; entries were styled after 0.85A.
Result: 17.5A
